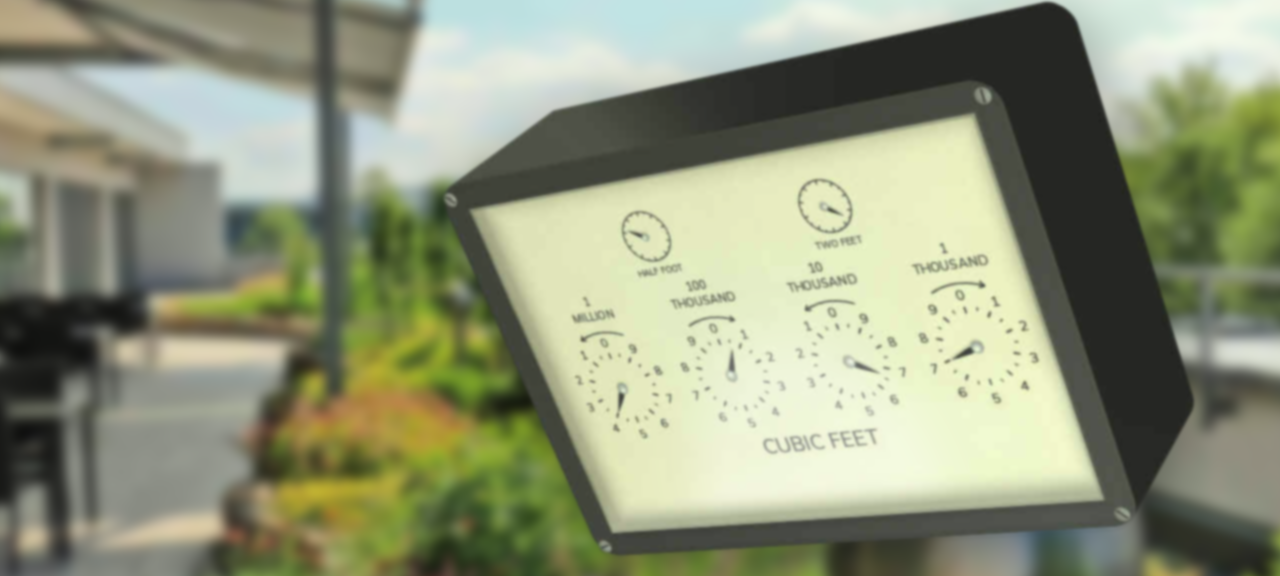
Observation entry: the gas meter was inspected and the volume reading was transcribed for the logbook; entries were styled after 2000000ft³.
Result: 406700ft³
